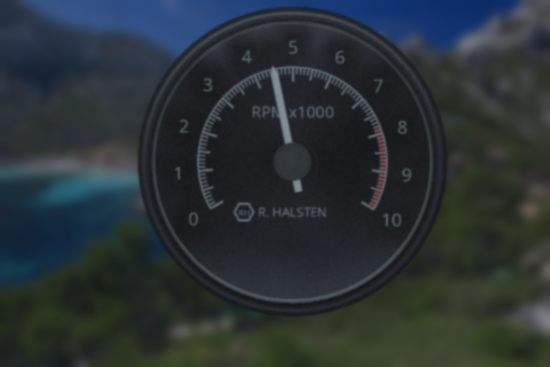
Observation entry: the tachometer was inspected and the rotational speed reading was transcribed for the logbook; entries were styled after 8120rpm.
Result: 4500rpm
